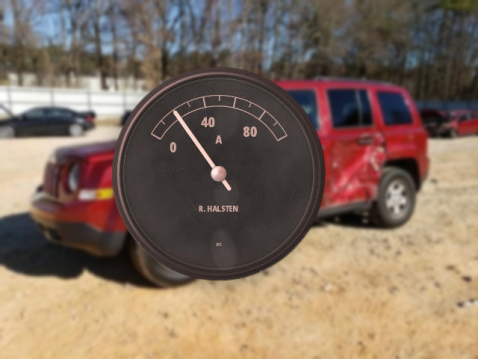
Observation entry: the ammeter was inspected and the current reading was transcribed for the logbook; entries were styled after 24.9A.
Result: 20A
